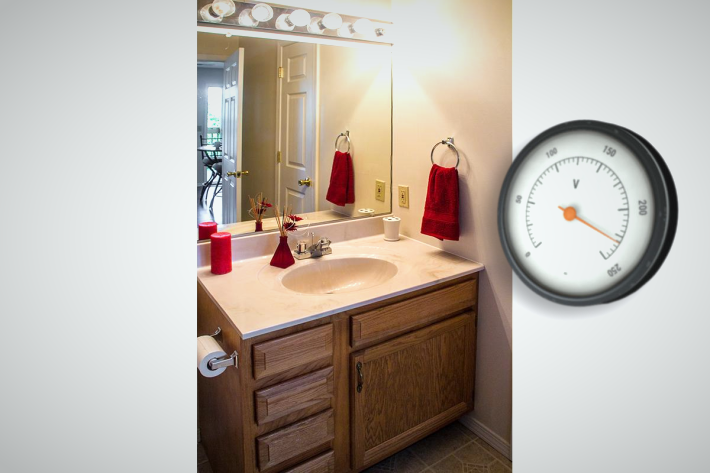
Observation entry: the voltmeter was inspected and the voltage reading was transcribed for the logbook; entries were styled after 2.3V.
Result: 230V
